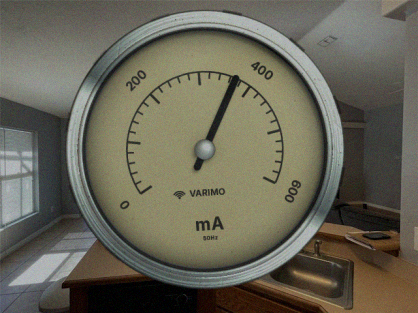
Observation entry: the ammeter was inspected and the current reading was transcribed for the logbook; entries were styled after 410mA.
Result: 370mA
